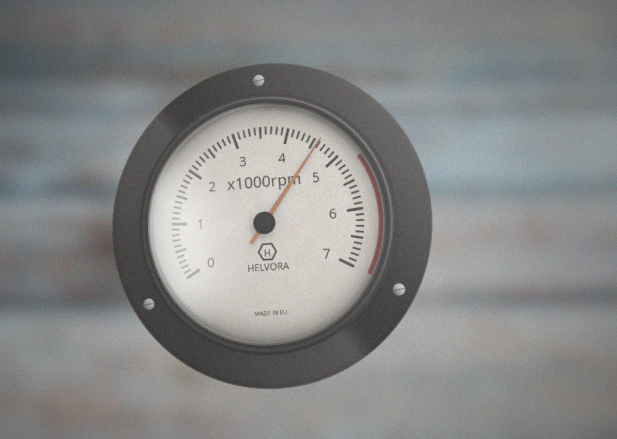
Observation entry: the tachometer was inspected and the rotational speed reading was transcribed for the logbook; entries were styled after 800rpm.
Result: 4600rpm
